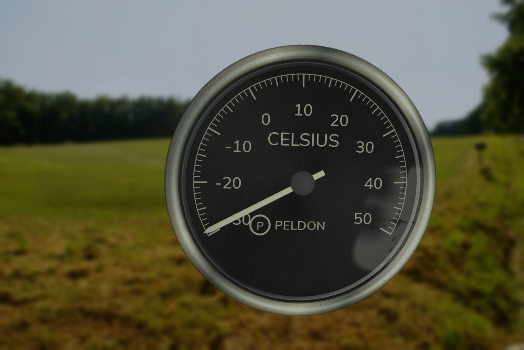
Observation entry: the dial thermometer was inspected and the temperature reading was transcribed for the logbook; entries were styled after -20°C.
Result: -29°C
